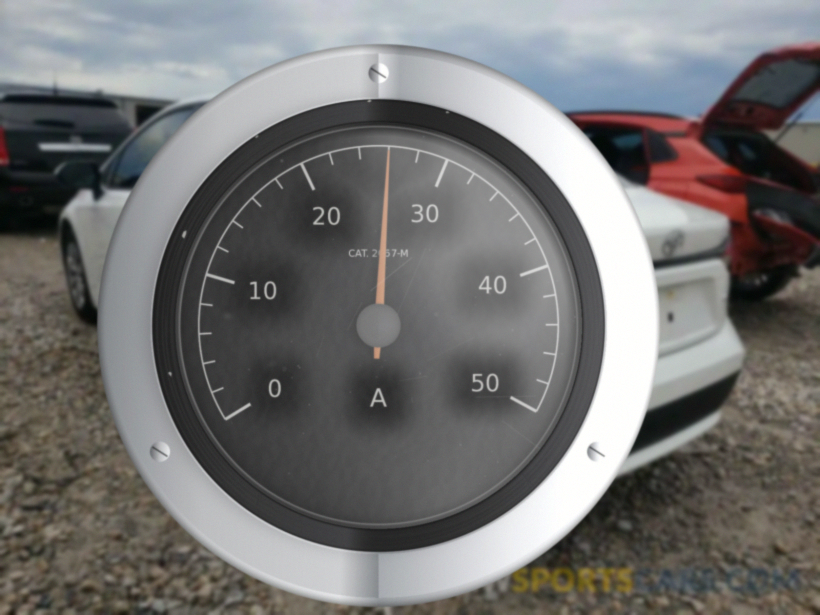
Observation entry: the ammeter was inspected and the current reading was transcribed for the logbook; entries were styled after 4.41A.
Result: 26A
